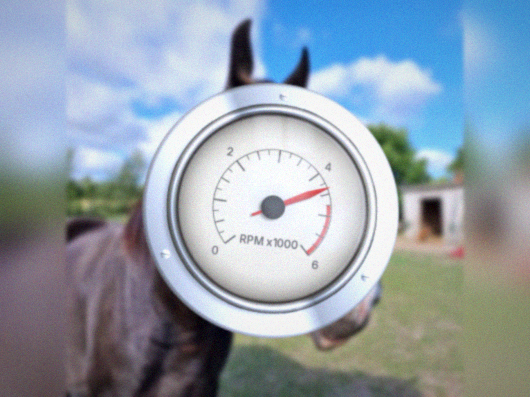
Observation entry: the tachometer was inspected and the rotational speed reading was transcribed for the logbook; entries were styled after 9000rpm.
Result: 4375rpm
